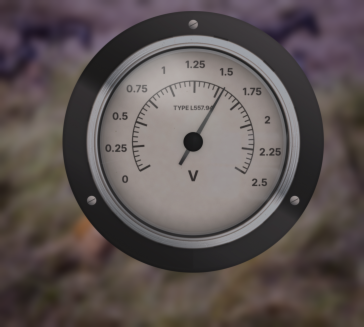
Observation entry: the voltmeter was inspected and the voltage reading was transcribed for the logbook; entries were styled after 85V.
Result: 1.55V
